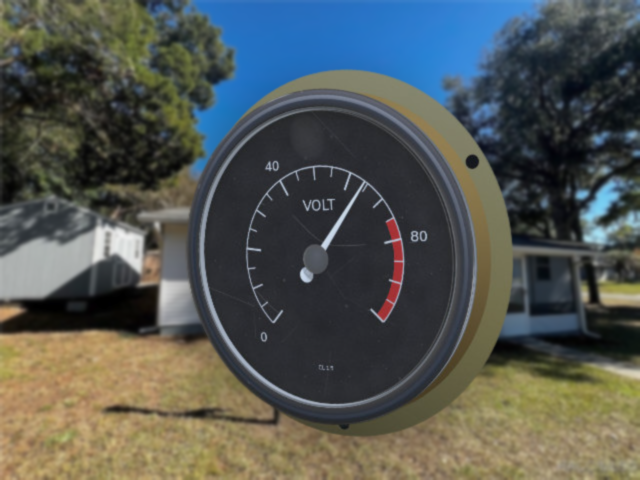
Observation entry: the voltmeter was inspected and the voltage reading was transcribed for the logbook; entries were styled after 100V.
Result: 65V
